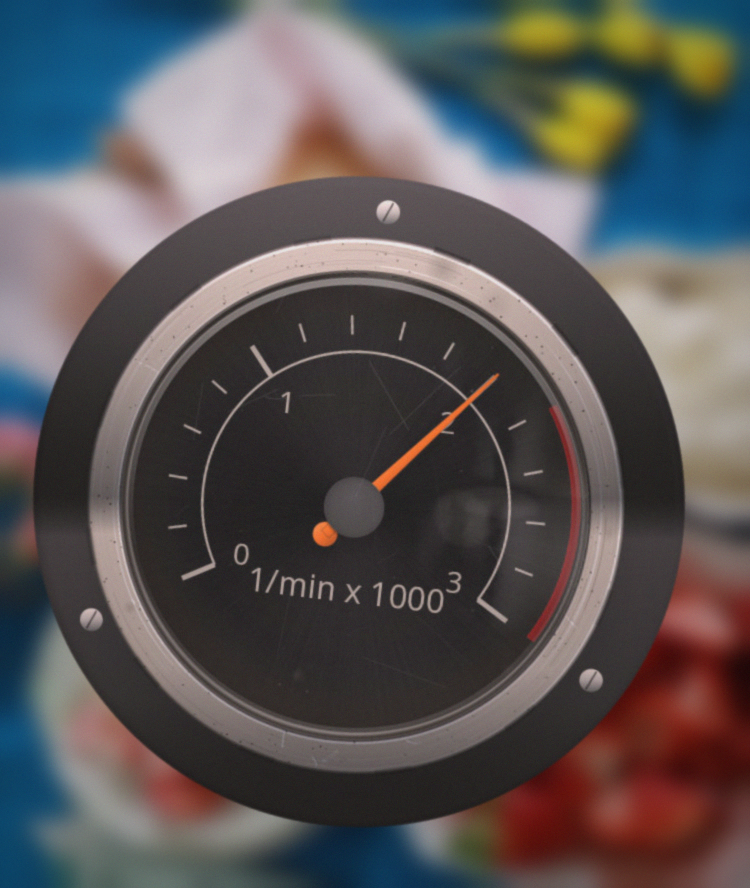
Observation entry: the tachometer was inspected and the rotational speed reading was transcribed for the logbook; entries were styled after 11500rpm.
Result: 2000rpm
